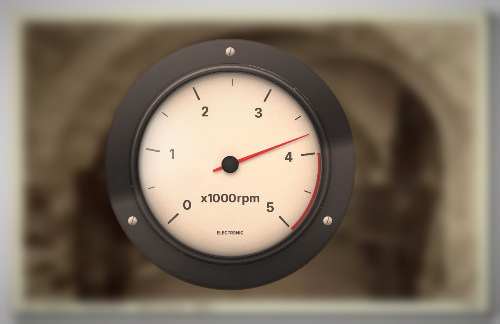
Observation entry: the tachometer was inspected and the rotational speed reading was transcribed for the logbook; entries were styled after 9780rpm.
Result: 3750rpm
